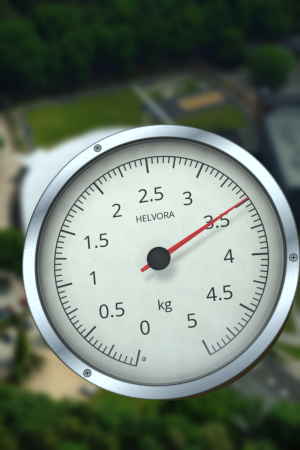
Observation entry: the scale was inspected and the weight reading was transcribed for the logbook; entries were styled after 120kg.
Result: 3.5kg
